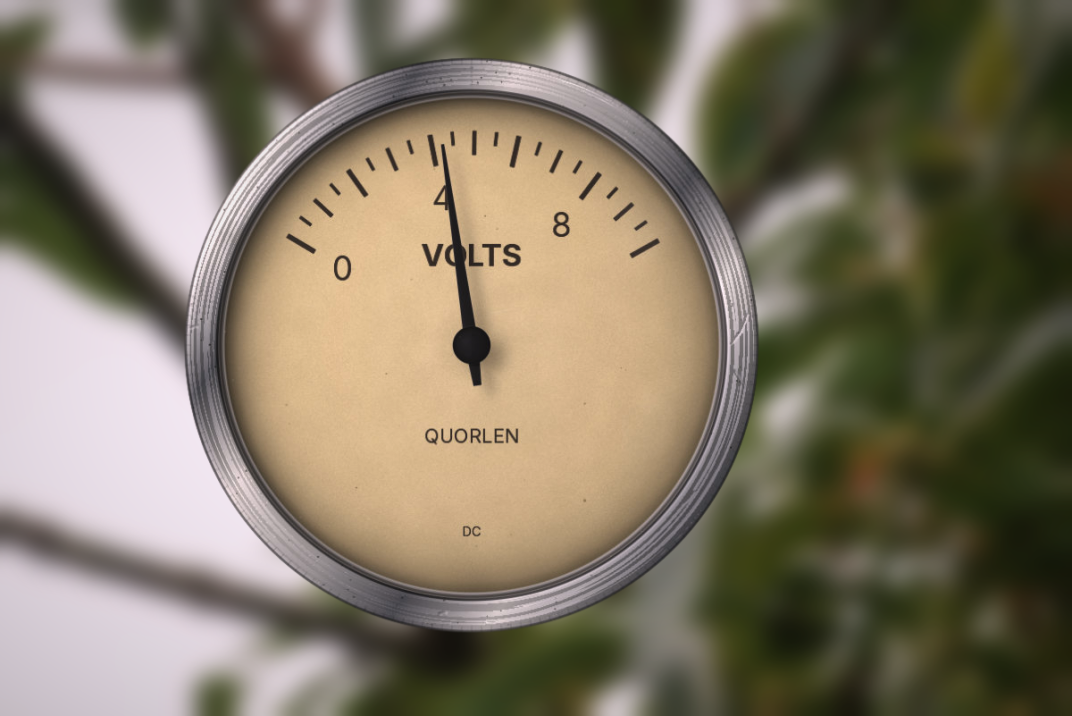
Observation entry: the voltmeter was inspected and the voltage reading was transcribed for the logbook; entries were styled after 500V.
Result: 4.25V
